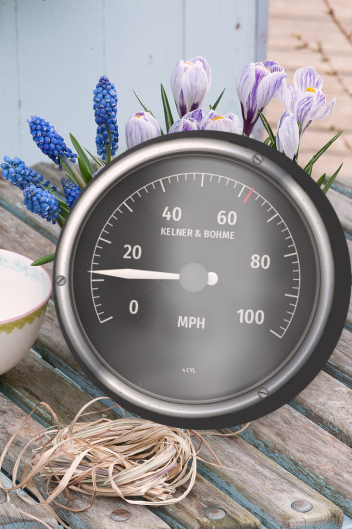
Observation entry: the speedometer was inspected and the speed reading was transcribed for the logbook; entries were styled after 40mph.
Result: 12mph
